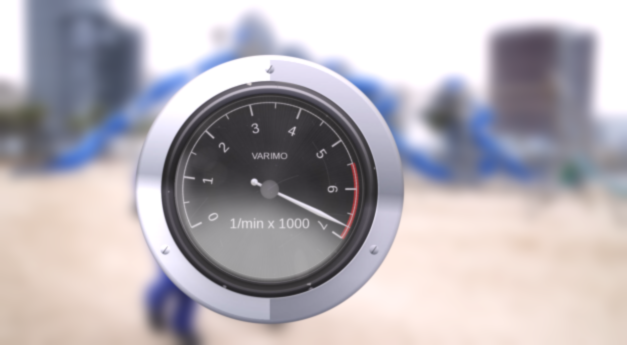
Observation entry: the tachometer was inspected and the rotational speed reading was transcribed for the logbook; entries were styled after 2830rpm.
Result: 6750rpm
